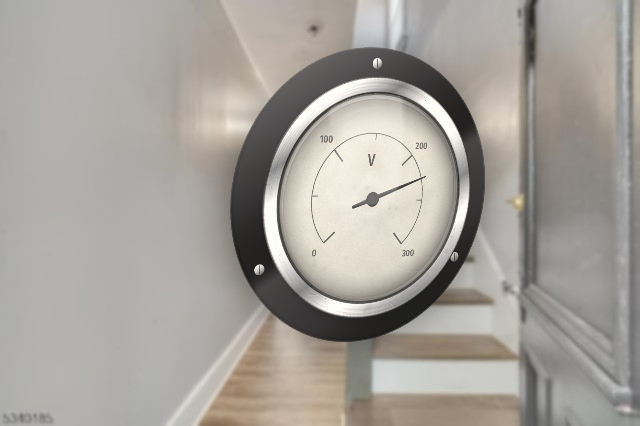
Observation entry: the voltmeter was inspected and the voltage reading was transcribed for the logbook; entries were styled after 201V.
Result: 225V
